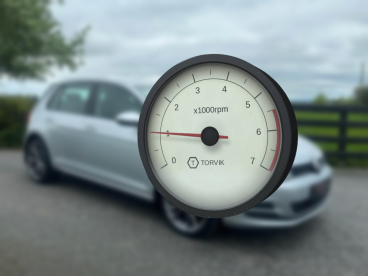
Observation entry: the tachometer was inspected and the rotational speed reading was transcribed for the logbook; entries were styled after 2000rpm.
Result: 1000rpm
